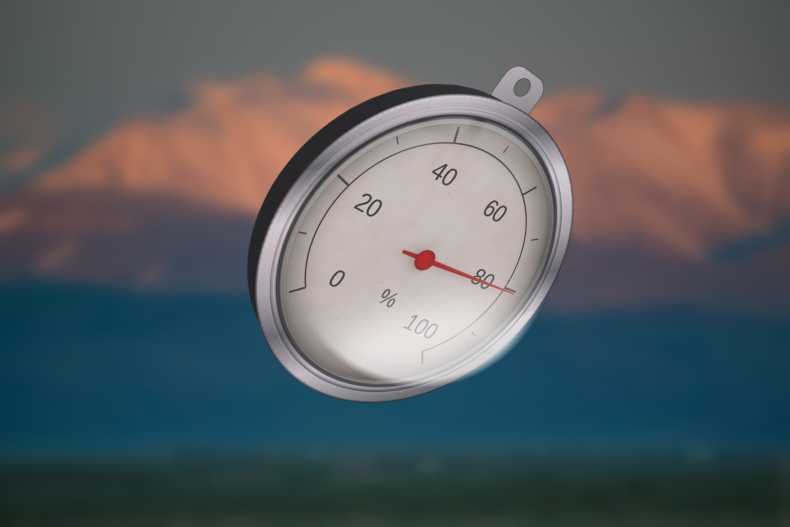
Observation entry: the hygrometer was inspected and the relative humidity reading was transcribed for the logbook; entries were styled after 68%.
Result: 80%
